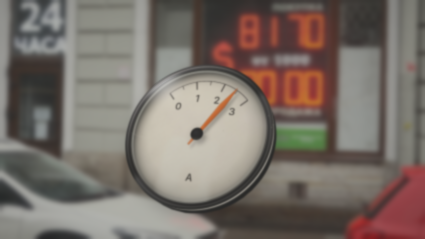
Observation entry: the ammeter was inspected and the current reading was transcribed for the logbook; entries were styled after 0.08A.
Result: 2.5A
